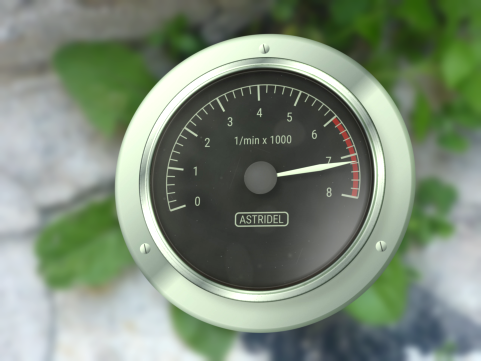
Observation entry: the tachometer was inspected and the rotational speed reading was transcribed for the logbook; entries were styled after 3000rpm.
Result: 7200rpm
